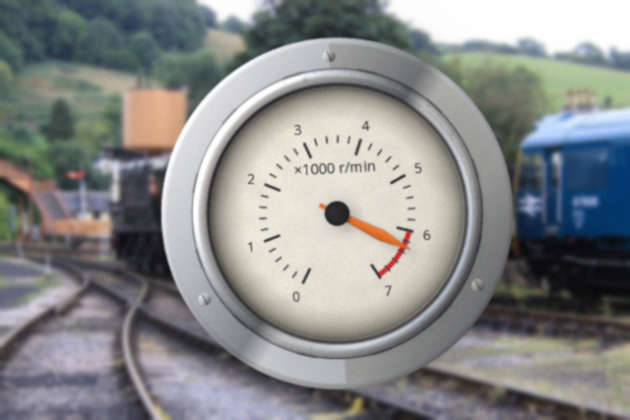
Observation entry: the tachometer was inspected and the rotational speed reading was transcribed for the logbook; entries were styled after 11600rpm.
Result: 6300rpm
